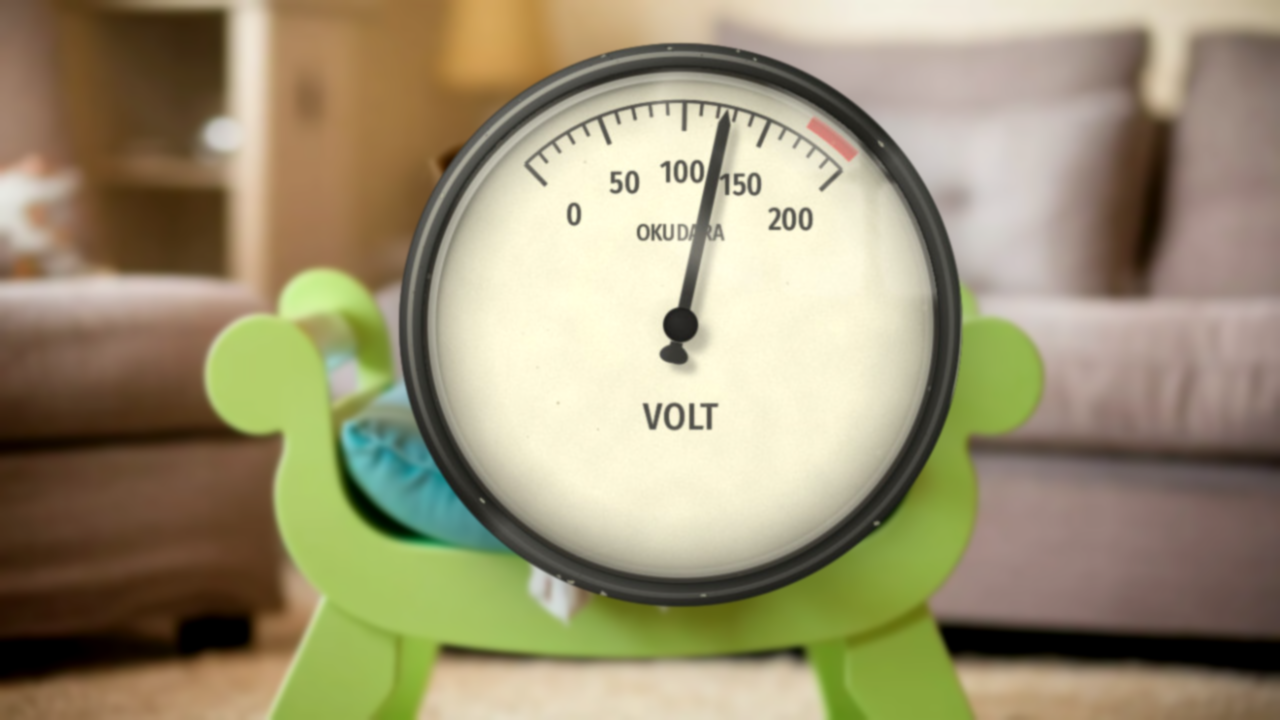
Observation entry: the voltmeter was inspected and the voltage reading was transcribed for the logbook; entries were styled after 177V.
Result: 125V
